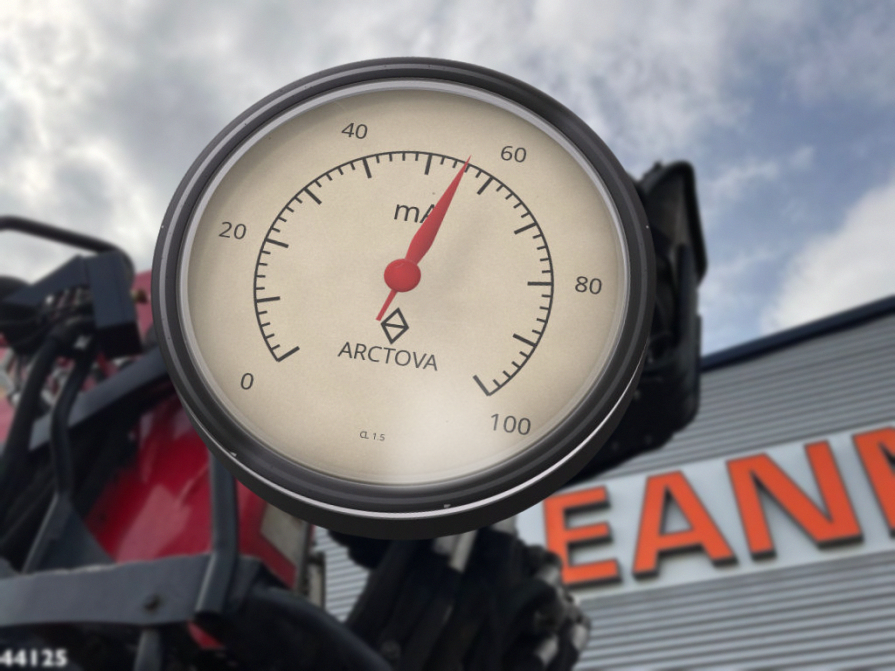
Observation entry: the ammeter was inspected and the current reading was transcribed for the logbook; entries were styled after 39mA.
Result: 56mA
